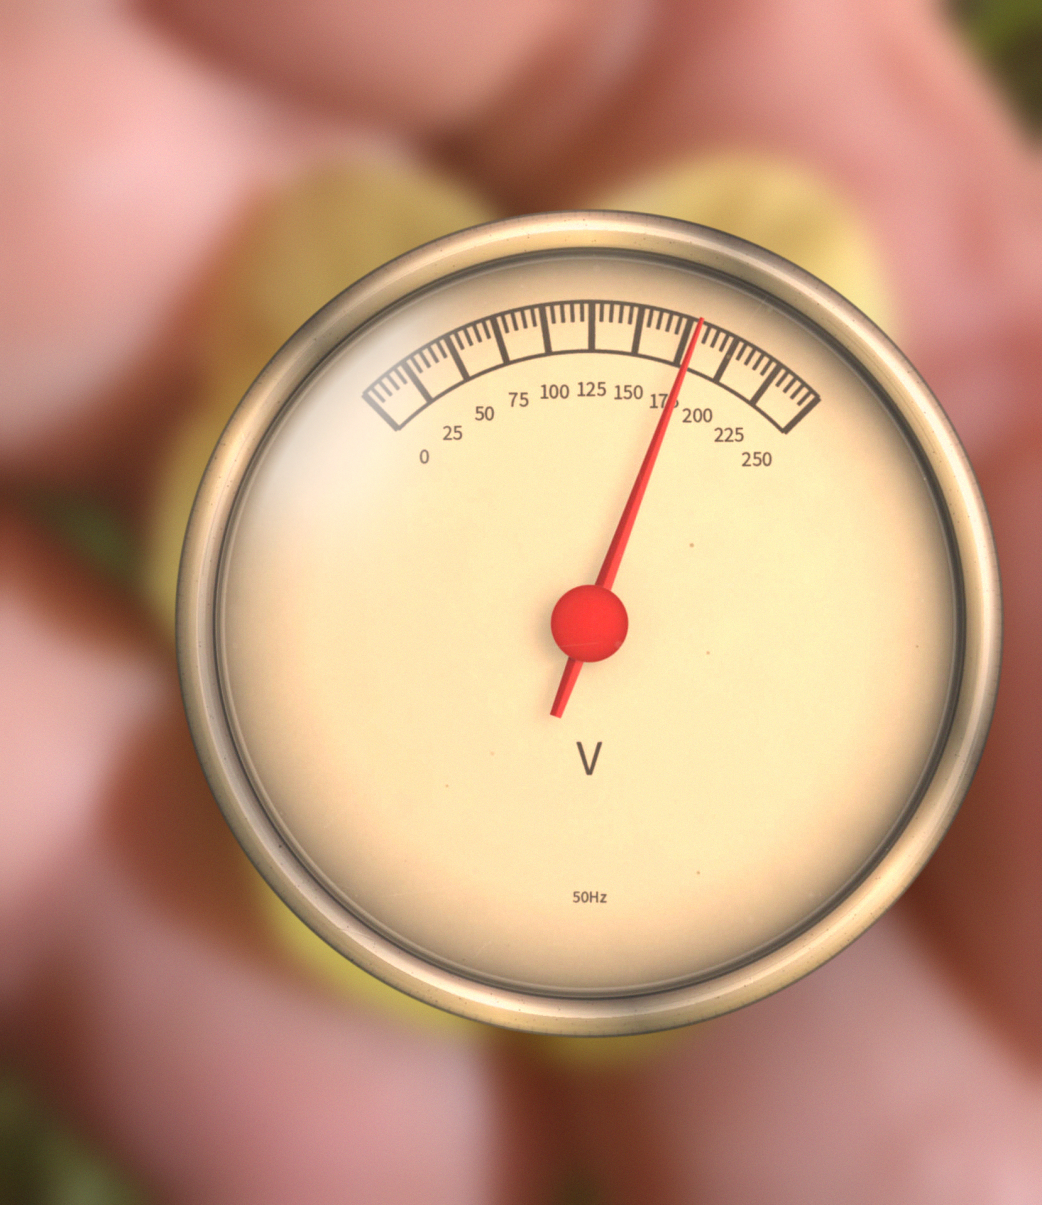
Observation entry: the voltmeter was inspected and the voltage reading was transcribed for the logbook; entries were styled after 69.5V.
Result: 180V
